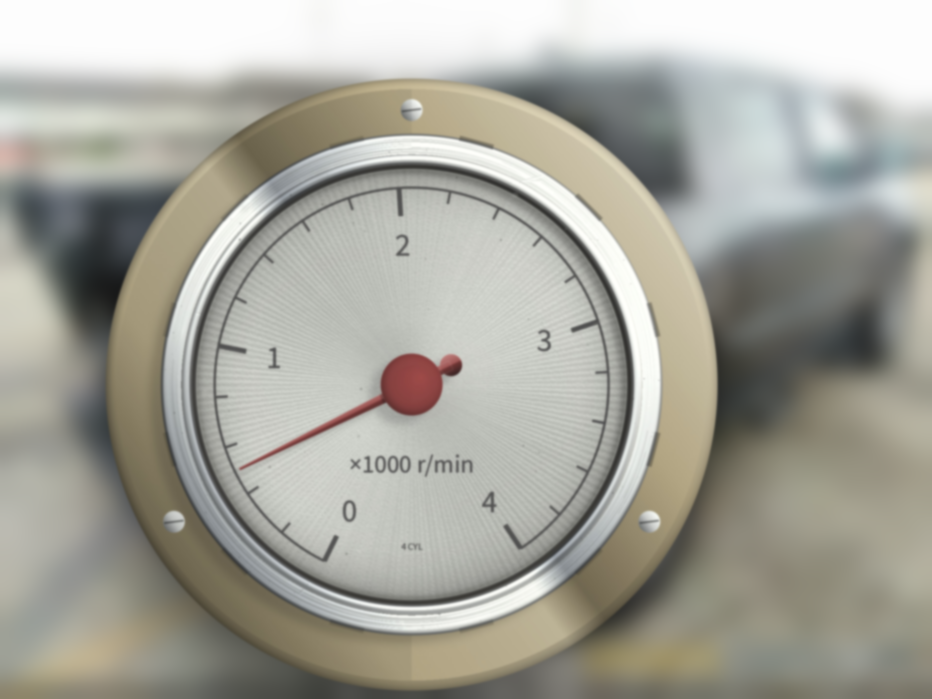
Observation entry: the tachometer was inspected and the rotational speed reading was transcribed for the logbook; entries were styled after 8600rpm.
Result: 500rpm
